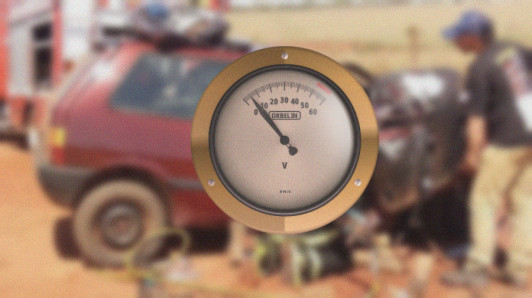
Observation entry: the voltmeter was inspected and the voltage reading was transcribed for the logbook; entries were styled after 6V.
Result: 5V
